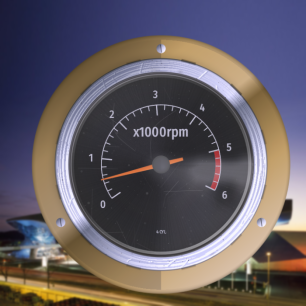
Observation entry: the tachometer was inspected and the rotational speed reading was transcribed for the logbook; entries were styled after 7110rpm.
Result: 500rpm
